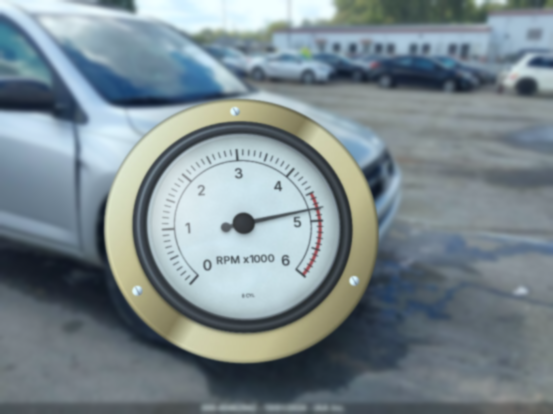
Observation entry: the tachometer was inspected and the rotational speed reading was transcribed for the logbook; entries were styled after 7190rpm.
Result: 4800rpm
